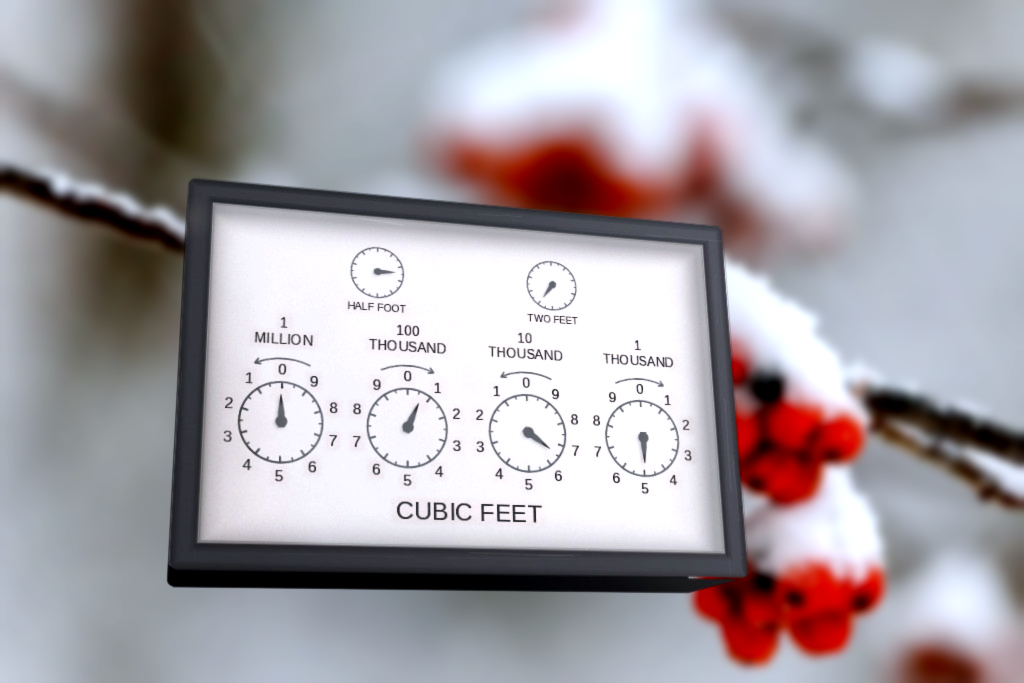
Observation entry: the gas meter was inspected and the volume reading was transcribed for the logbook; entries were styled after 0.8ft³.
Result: 6500ft³
